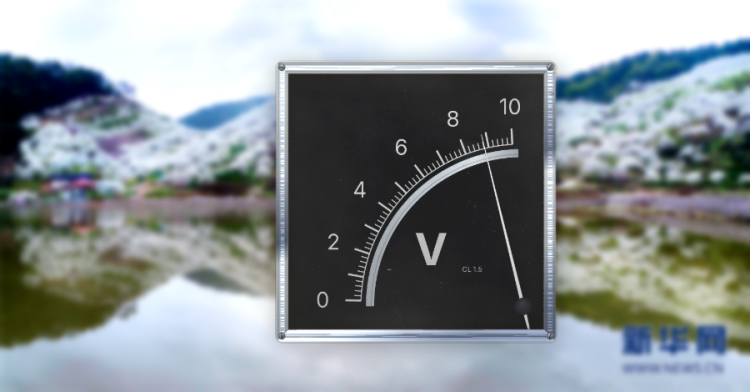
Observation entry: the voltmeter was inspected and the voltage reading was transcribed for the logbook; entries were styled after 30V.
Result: 8.8V
